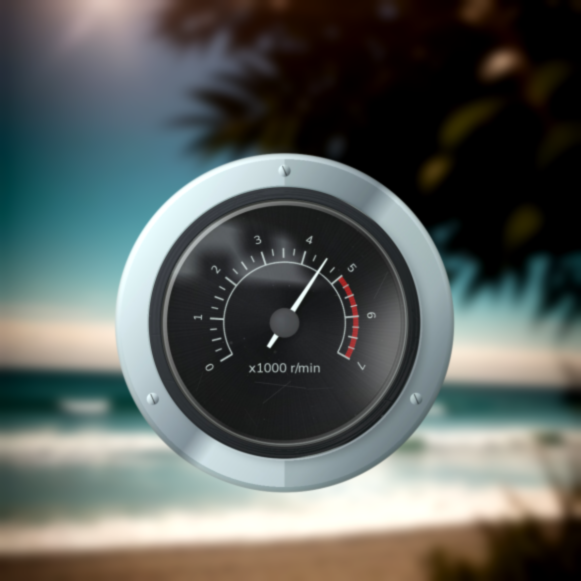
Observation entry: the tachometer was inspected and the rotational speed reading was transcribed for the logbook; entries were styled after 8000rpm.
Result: 4500rpm
